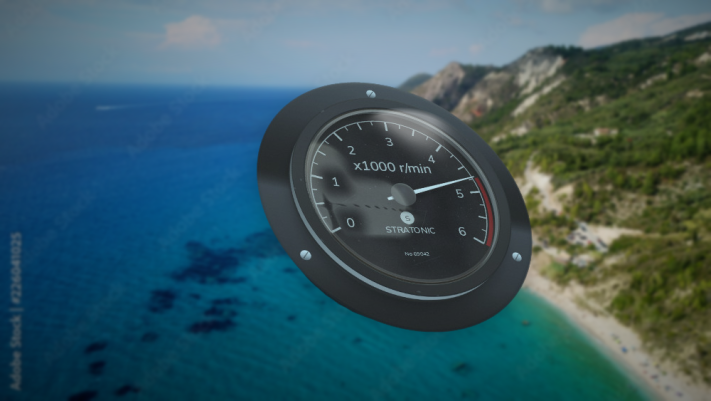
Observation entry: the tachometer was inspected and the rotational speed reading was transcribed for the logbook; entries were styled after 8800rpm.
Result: 4750rpm
